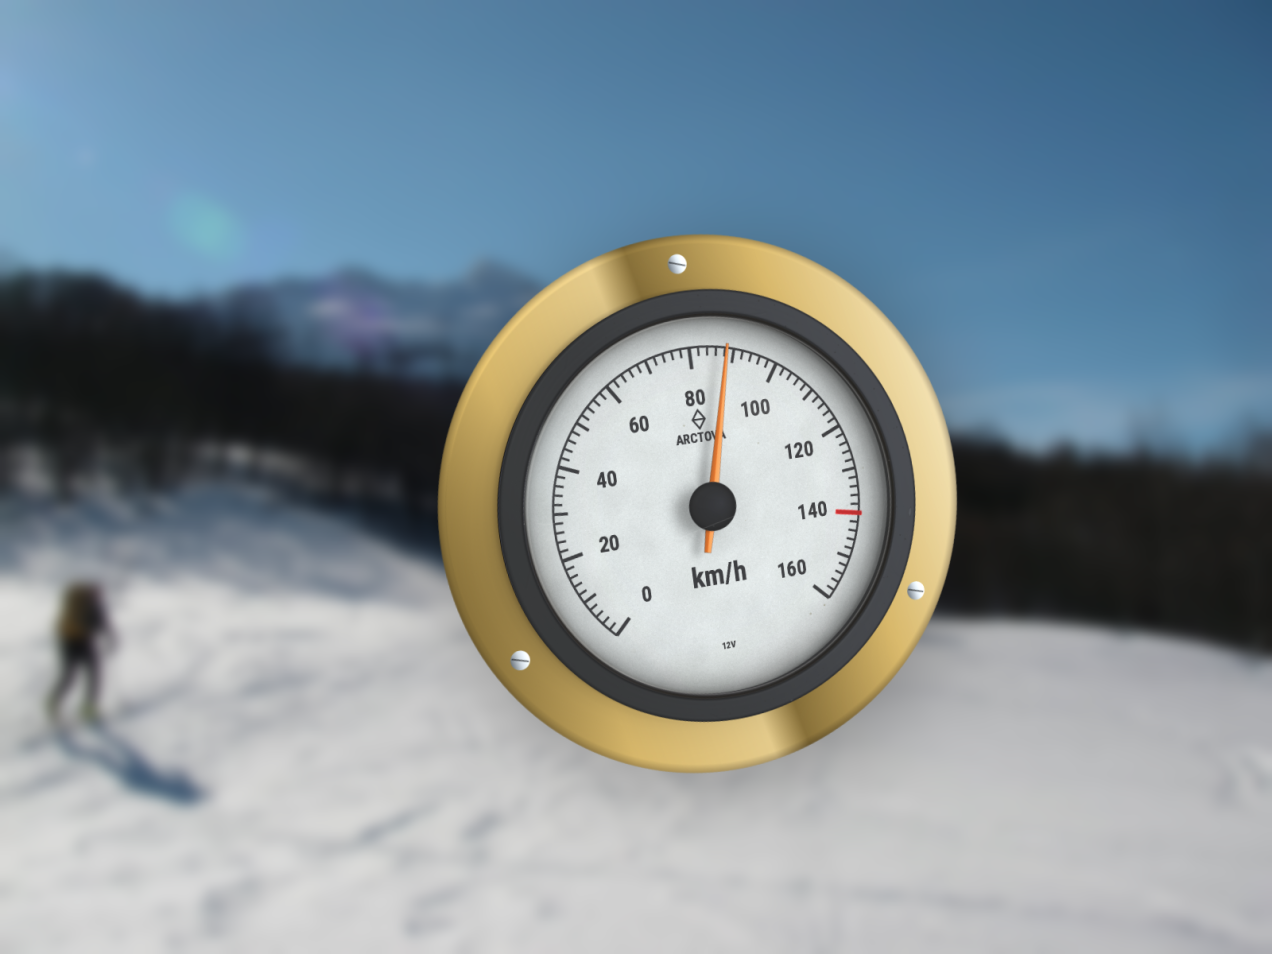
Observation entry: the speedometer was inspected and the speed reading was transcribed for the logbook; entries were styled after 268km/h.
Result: 88km/h
